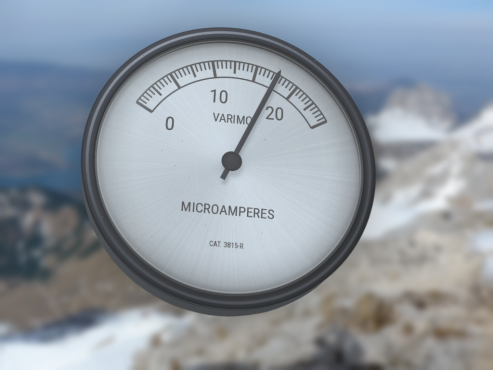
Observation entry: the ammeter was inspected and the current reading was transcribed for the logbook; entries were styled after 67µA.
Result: 17.5µA
